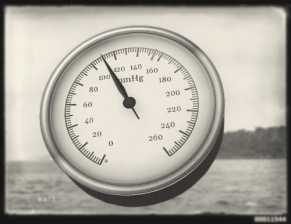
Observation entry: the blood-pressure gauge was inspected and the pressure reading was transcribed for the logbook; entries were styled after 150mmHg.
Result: 110mmHg
